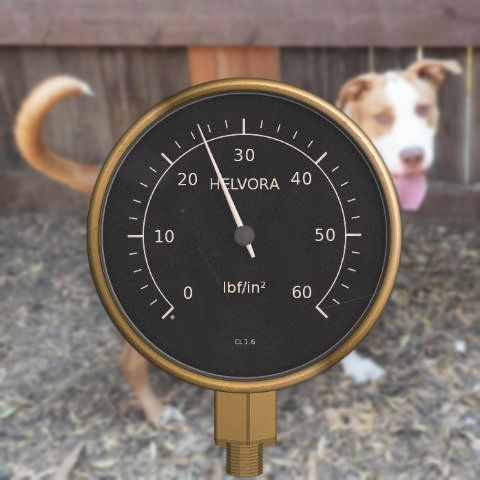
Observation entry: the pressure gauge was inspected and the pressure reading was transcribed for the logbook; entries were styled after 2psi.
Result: 25psi
